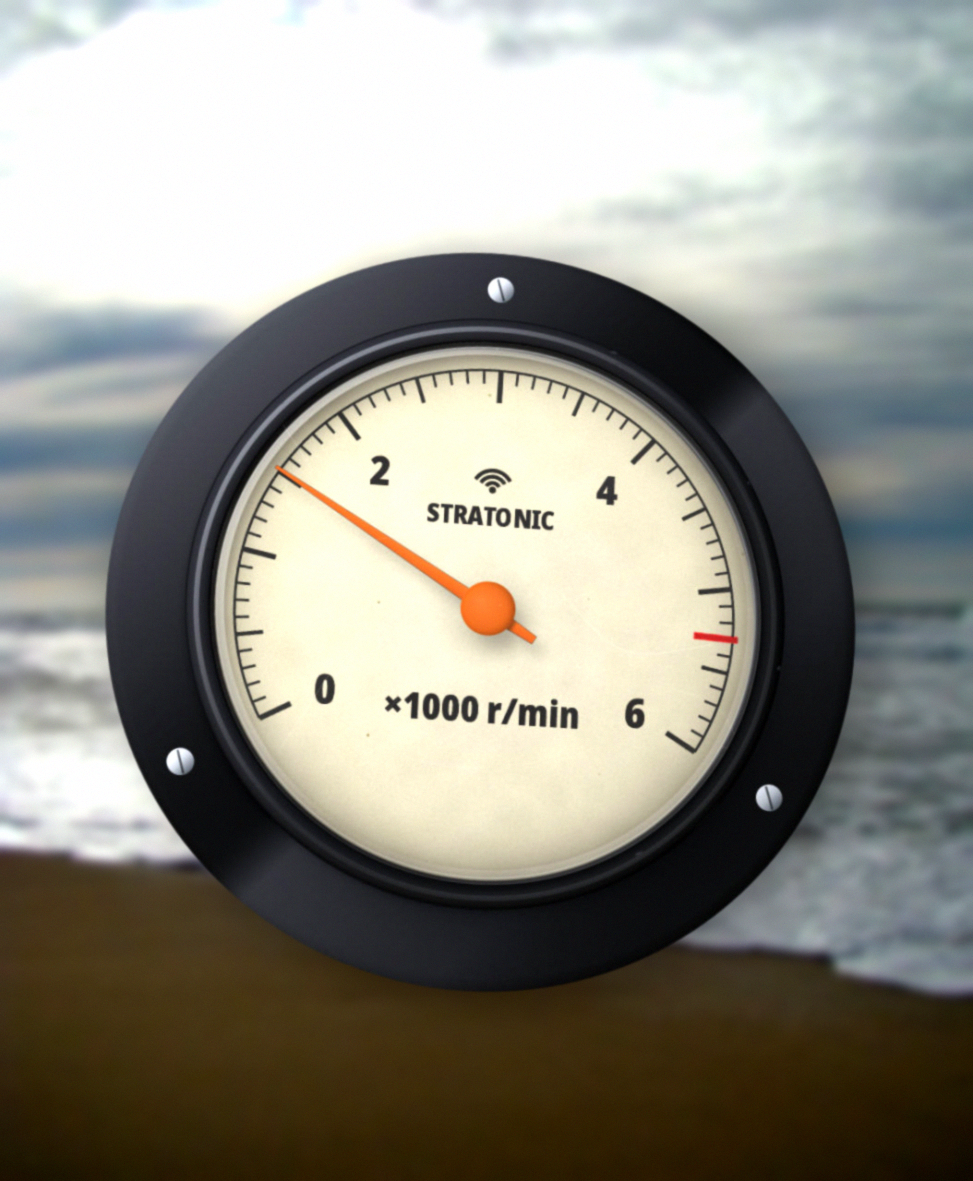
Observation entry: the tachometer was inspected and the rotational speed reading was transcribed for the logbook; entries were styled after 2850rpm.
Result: 1500rpm
